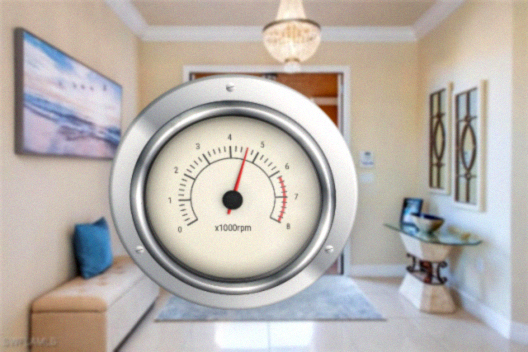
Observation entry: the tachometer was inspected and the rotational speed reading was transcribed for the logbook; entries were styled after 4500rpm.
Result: 4600rpm
